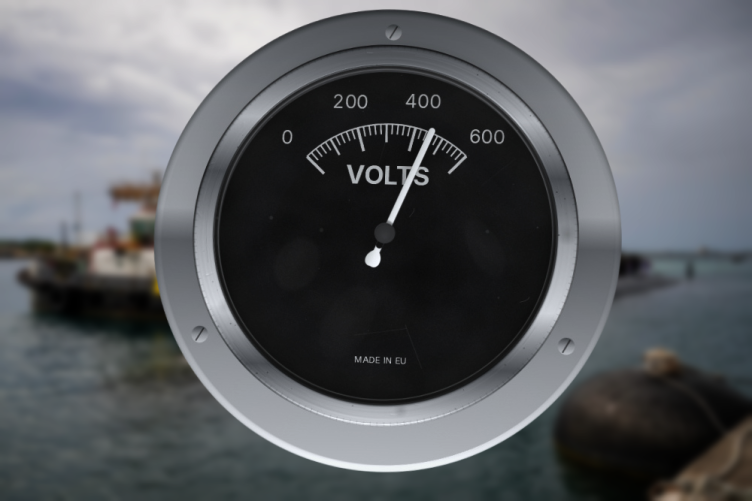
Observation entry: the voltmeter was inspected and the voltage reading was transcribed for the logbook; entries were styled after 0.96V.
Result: 460V
